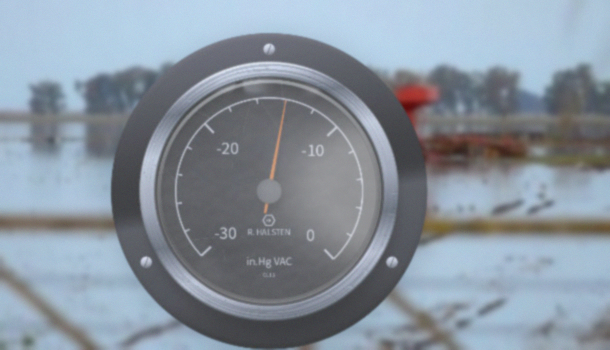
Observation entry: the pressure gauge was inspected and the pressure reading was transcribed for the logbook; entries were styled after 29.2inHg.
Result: -14inHg
